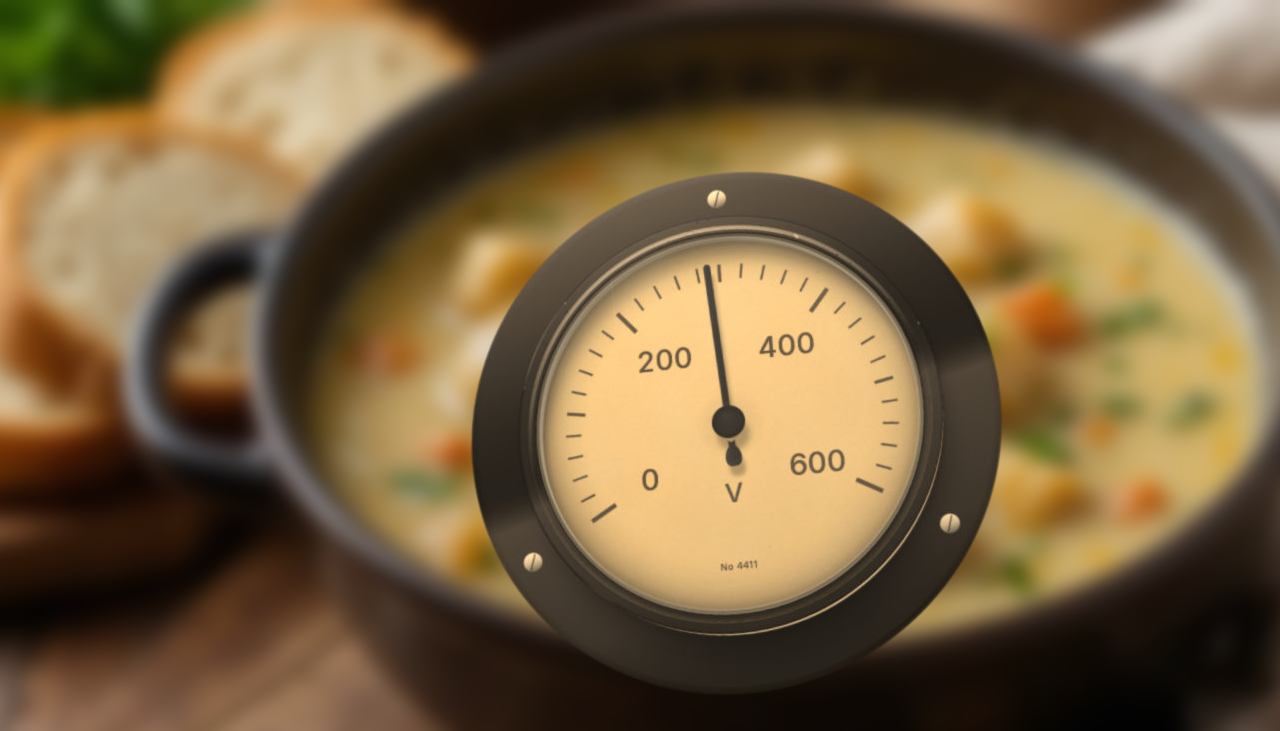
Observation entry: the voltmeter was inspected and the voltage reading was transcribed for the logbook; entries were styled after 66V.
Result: 290V
